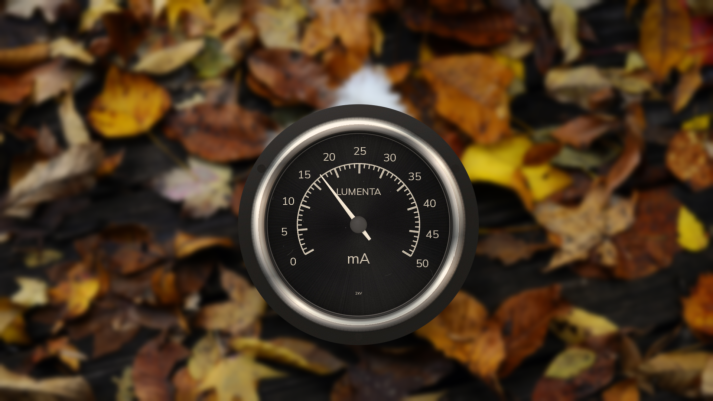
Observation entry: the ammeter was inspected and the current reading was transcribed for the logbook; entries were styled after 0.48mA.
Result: 17mA
